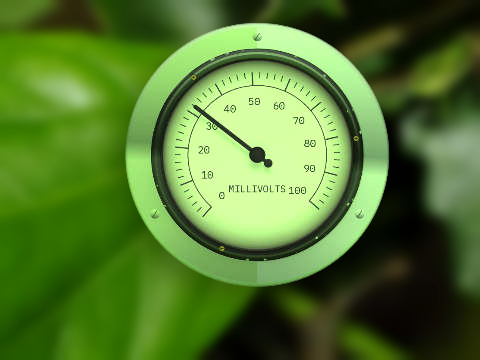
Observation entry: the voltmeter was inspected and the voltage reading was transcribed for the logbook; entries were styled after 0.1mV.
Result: 32mV
